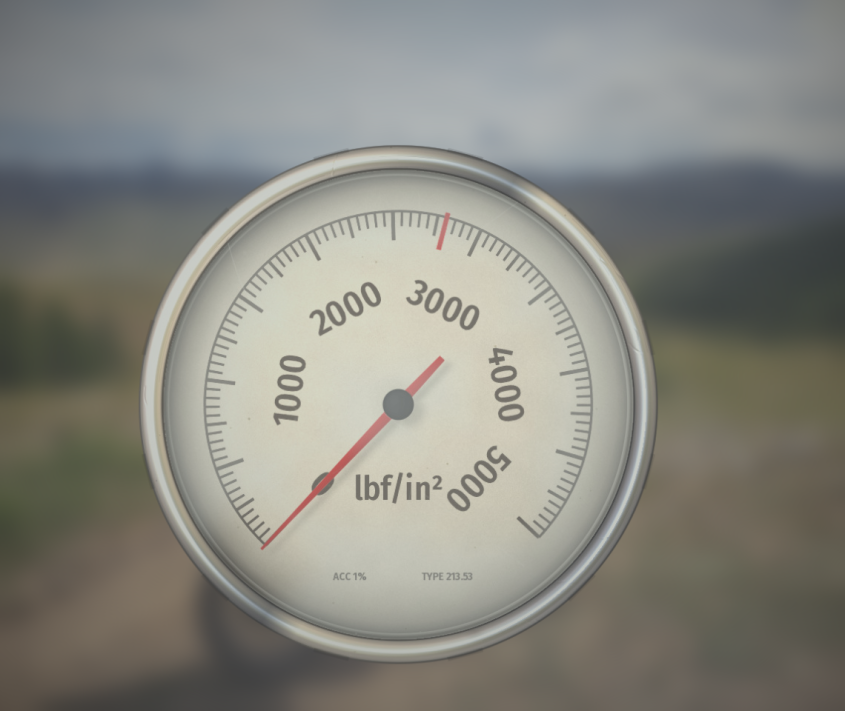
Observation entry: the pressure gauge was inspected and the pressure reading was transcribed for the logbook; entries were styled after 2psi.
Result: 0psi
